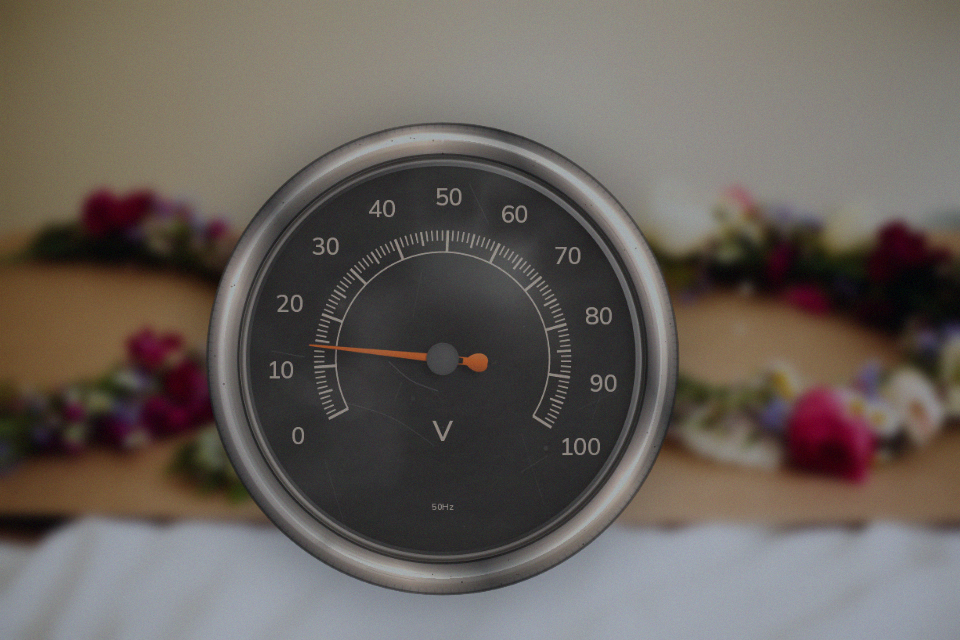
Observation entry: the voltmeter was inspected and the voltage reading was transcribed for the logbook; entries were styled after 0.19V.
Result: 14V
